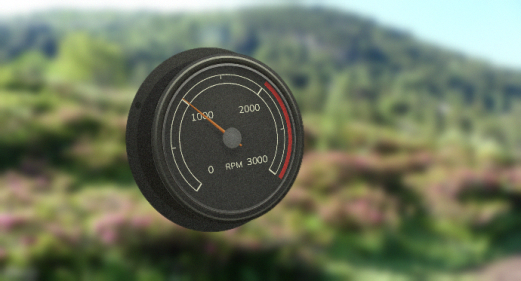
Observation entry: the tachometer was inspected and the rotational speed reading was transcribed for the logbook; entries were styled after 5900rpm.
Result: 1000rpm
